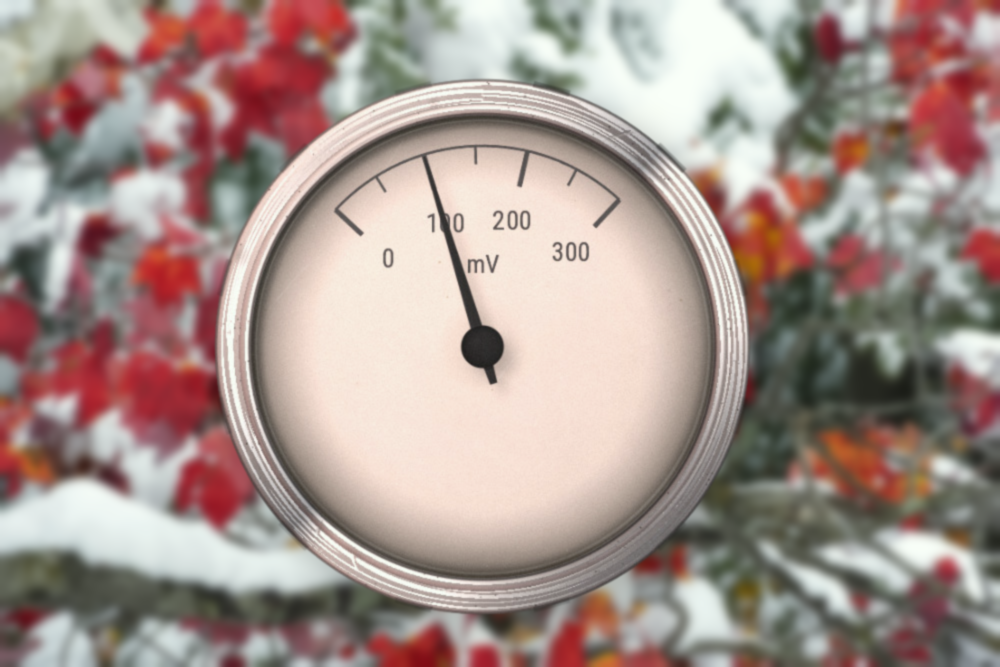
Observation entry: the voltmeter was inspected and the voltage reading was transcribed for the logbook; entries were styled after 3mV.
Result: 100mV
